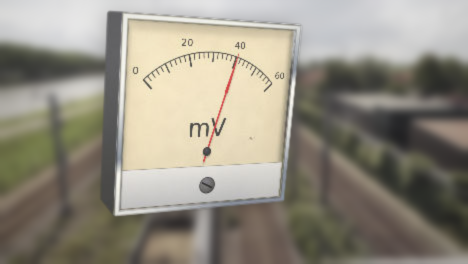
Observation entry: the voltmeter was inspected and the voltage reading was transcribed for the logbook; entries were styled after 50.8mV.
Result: 40mV
